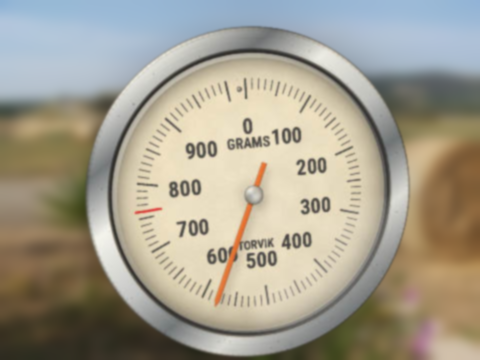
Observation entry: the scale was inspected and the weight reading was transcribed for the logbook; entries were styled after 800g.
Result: 580g
